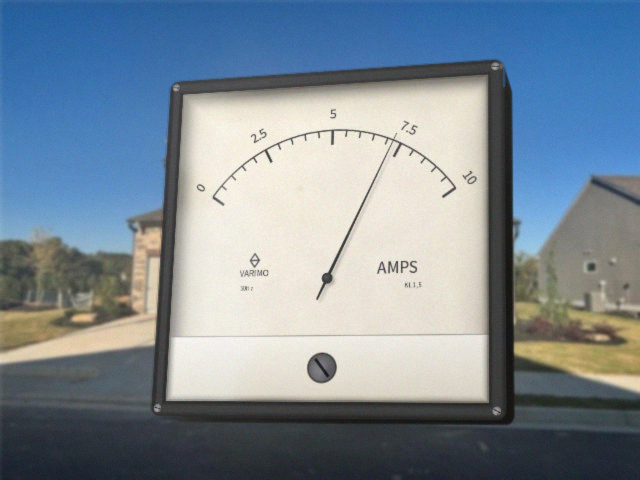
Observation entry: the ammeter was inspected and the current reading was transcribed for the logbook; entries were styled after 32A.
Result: 7.25A
